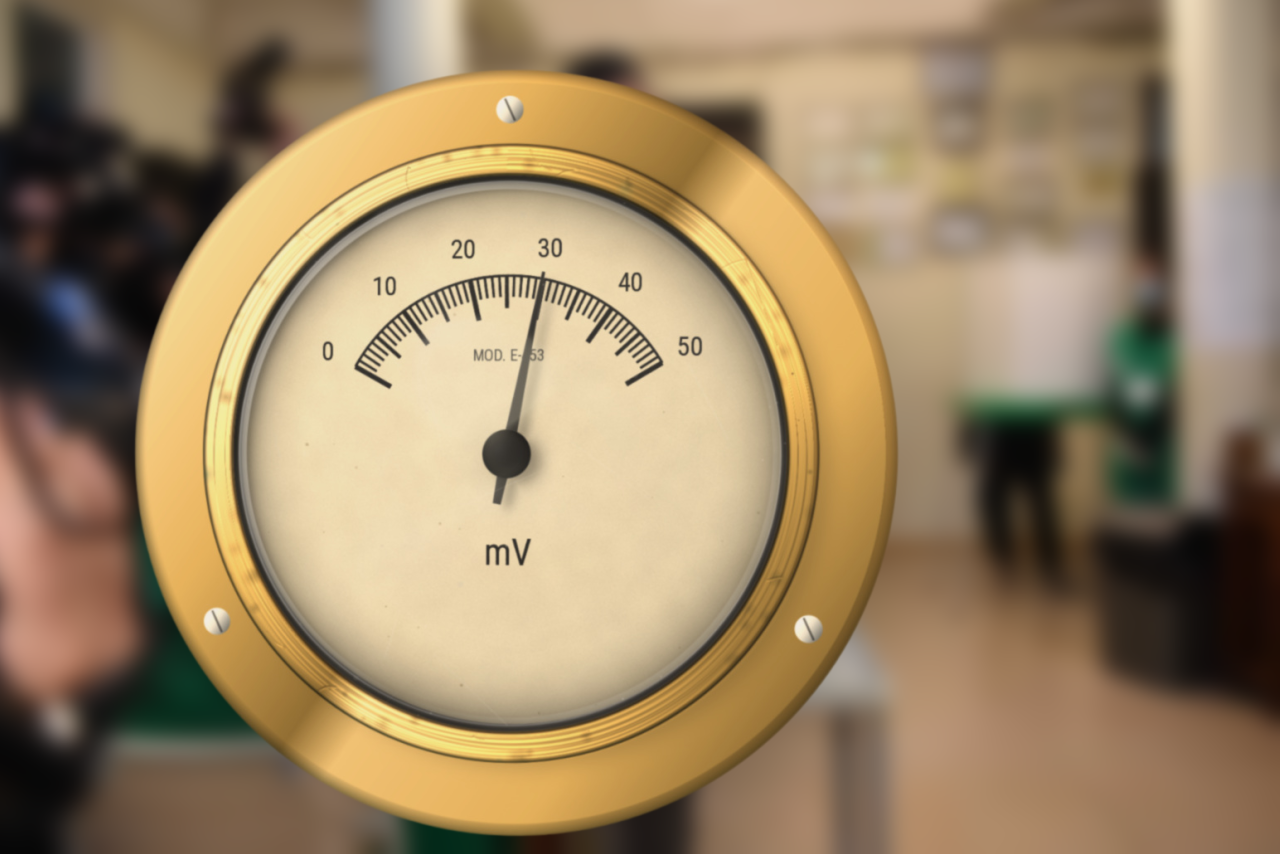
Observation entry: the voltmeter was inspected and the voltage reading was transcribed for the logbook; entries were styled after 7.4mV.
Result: 30mV
